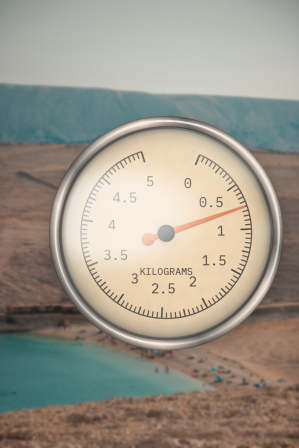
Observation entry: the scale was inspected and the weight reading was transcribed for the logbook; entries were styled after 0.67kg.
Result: 0.75kg
